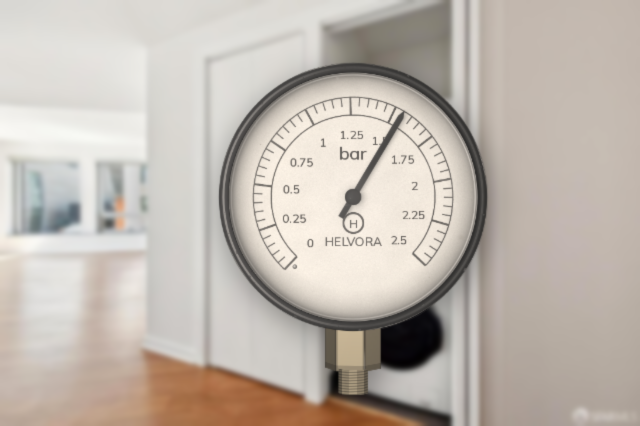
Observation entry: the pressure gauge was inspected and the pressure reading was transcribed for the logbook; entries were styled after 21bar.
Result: 1.55bar
